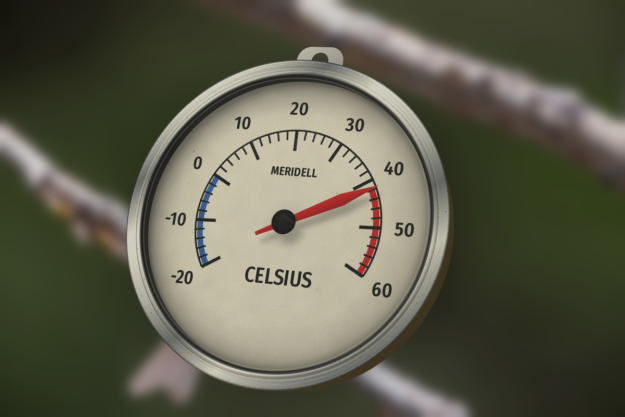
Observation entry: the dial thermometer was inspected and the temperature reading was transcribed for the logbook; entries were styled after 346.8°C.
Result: 42°C
